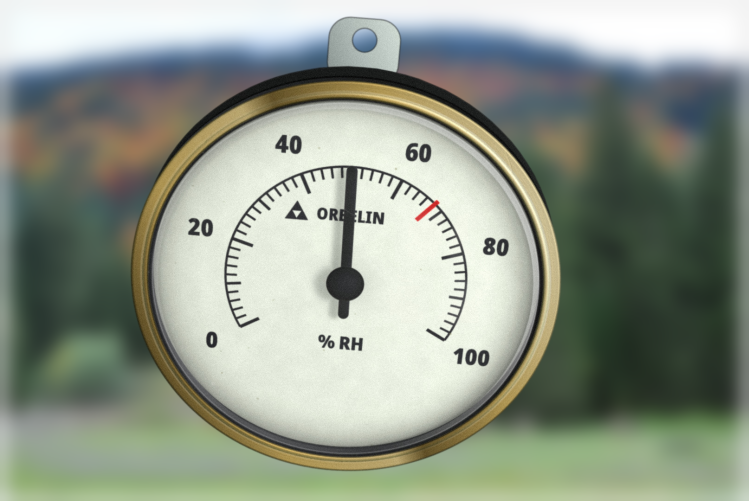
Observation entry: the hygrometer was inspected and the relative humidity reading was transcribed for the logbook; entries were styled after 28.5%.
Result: 50%
